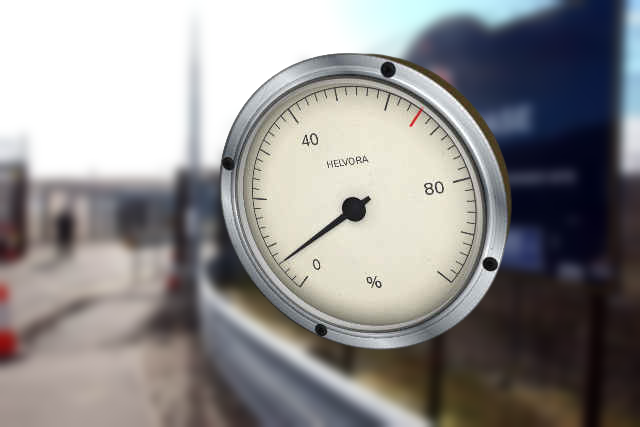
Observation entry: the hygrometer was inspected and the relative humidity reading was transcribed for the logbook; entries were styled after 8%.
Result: 6%
